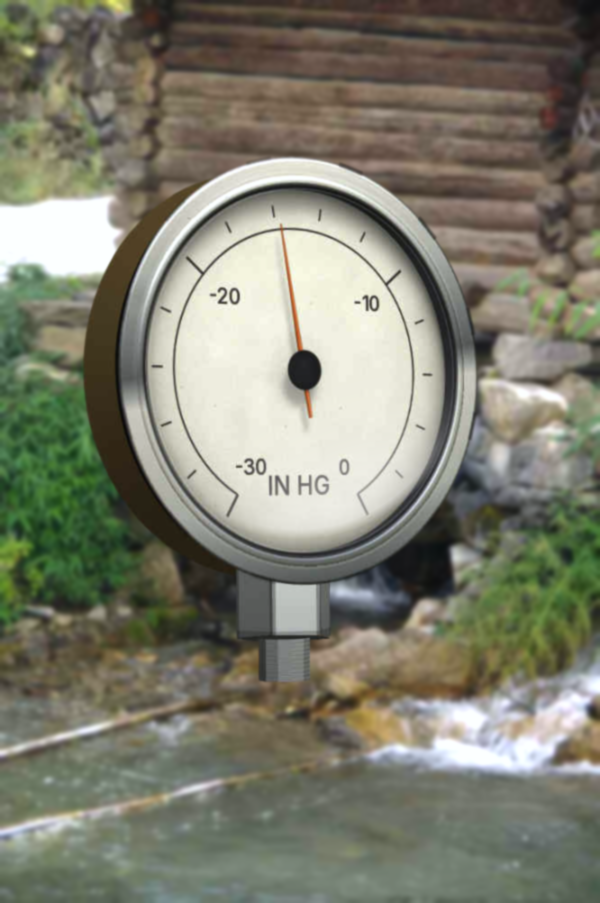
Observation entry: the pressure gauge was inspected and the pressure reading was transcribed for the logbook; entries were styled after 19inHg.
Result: -16inHg
